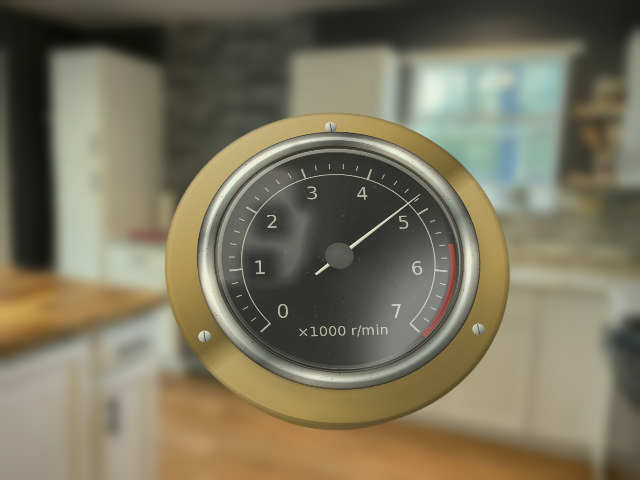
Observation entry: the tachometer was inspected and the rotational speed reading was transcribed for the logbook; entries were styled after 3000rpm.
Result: 4800rpm
